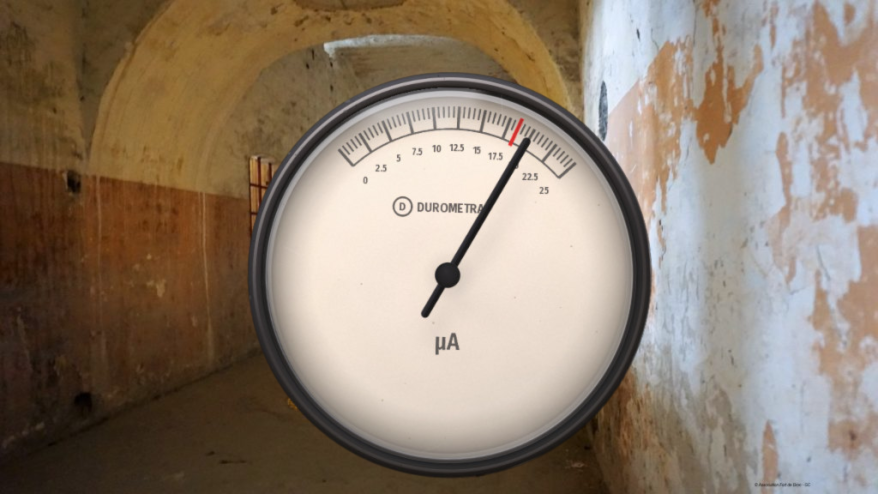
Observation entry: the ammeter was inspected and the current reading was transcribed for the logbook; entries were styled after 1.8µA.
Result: 20µA
